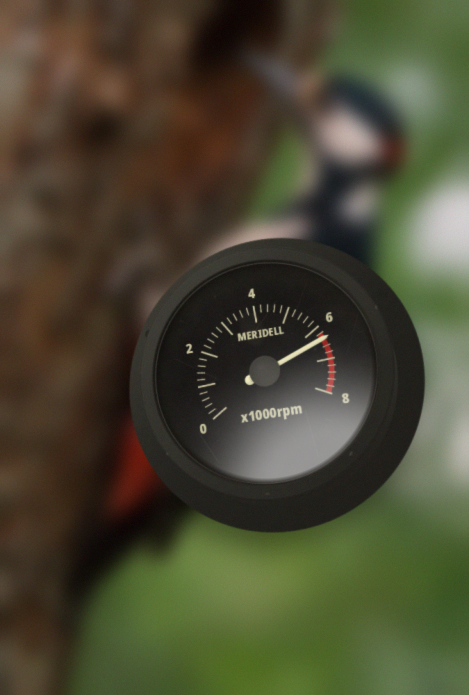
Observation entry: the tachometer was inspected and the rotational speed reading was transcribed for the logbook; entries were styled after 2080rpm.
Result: 6400rpm
